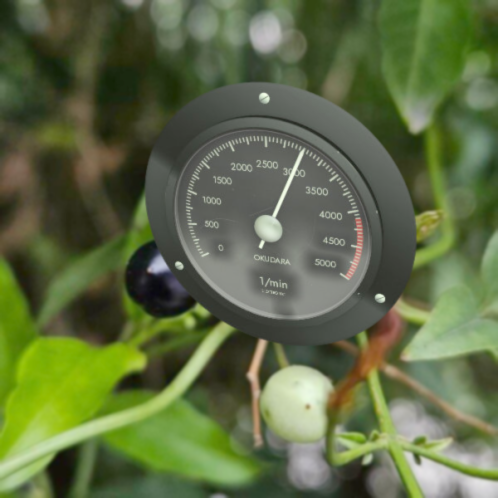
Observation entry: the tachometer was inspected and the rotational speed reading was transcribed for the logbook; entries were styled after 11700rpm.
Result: 3000rpm
